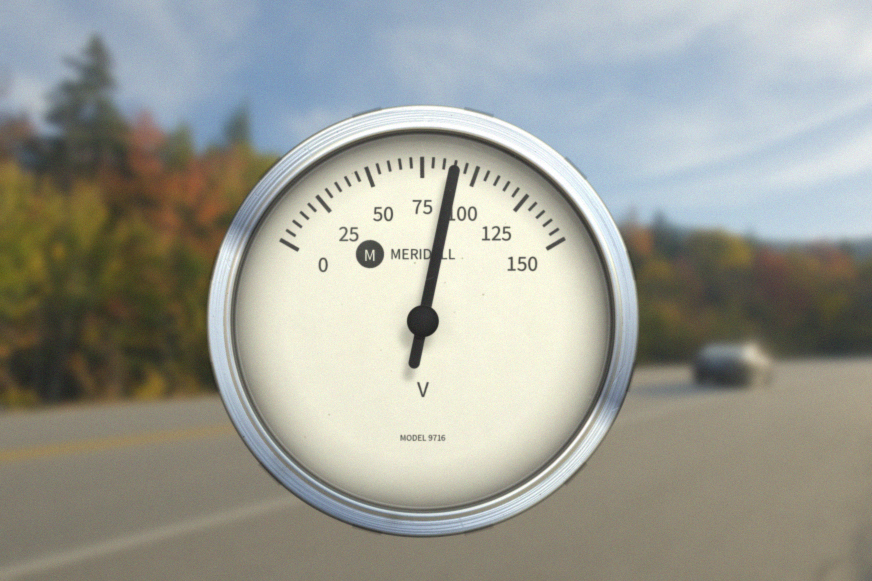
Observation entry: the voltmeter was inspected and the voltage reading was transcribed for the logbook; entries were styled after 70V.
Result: 90V
